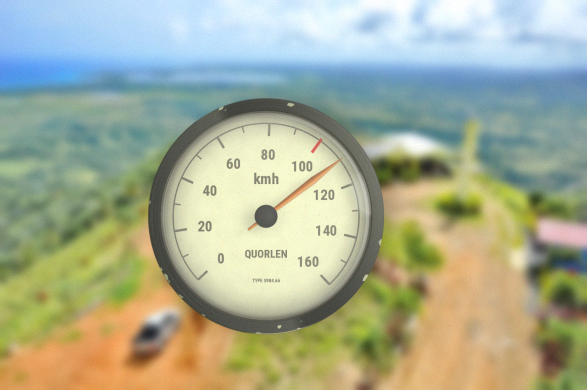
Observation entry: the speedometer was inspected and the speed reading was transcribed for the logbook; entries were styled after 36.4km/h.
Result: 110km/h
